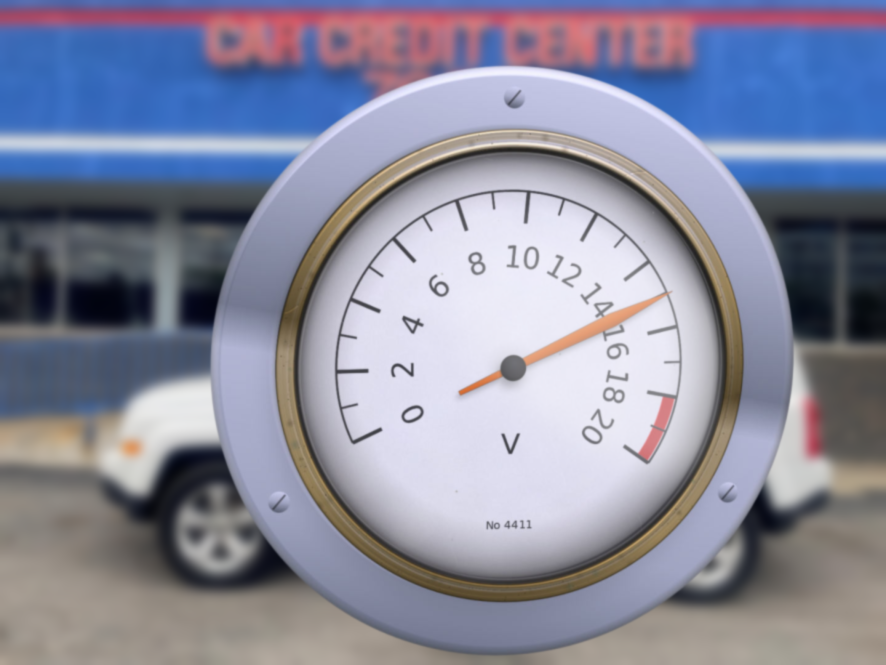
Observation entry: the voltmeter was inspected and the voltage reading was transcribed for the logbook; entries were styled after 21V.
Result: 15V
